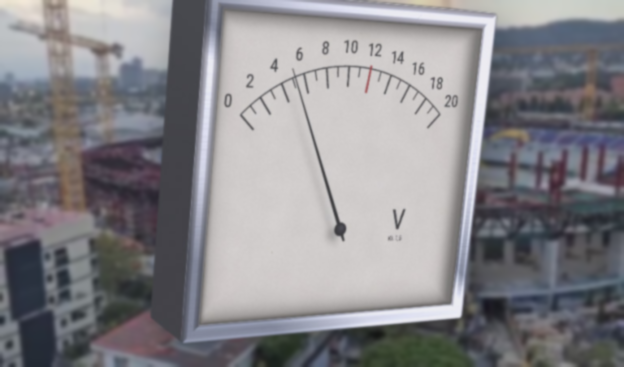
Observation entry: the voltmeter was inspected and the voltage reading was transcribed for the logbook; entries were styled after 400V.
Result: 5V
